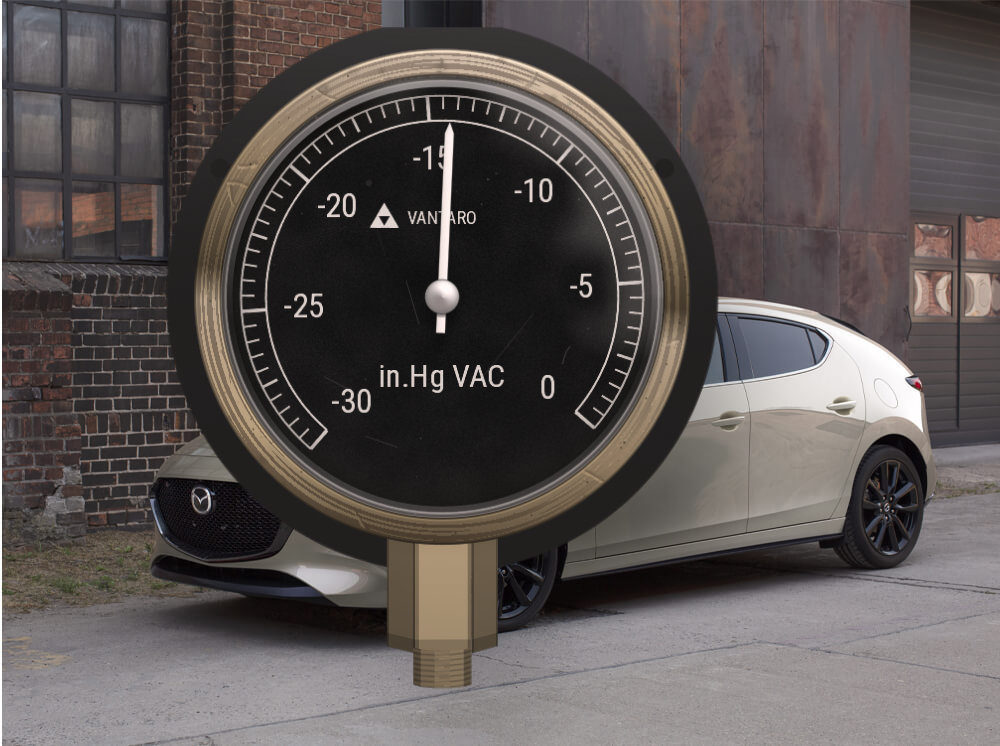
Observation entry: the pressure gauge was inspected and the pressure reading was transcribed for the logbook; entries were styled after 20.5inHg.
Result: -14.25inHg
